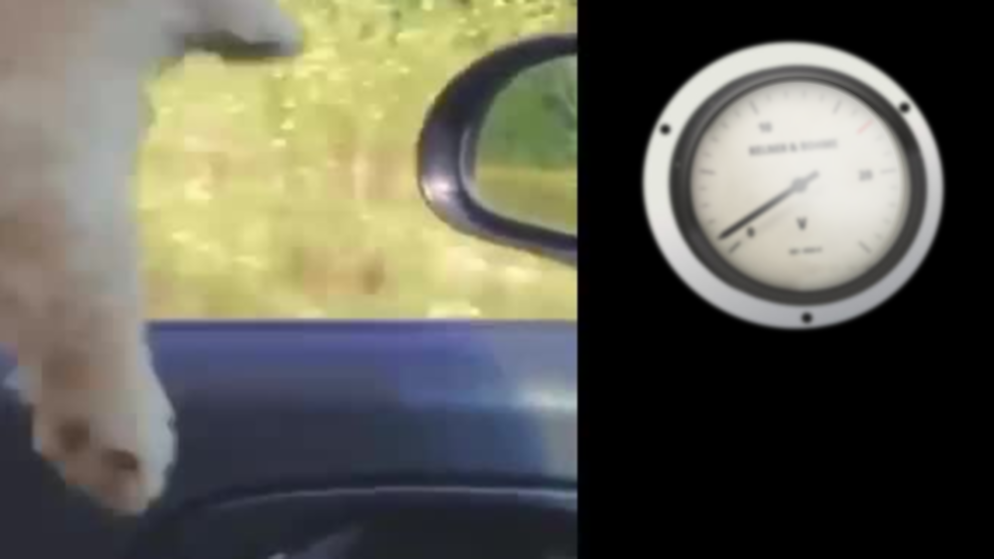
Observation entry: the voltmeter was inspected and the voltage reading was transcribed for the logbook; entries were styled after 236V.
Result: 1V
